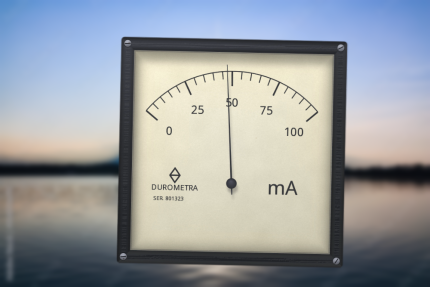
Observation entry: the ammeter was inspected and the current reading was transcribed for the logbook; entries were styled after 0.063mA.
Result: 47.5mA
